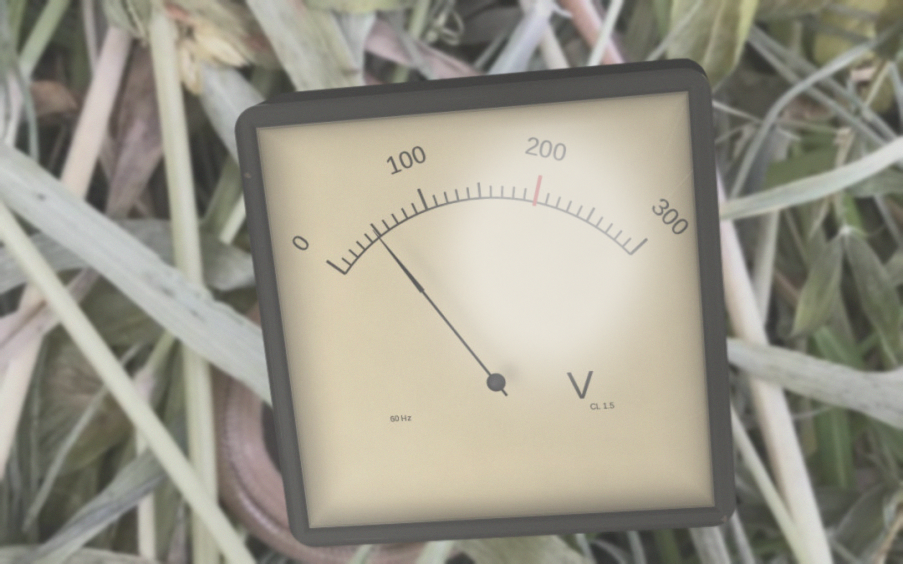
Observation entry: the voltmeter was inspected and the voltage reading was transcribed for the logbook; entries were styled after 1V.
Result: 50V
